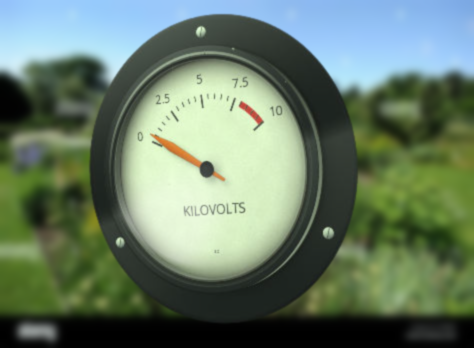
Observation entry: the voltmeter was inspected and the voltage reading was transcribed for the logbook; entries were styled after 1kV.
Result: 0.5kV
